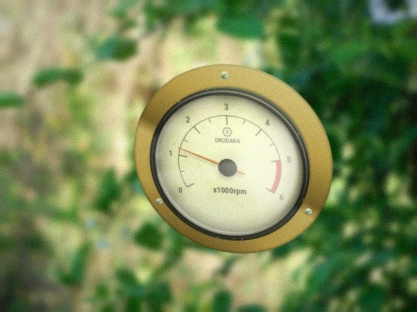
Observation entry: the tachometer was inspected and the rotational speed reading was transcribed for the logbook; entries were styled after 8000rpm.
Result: 1250rpm
